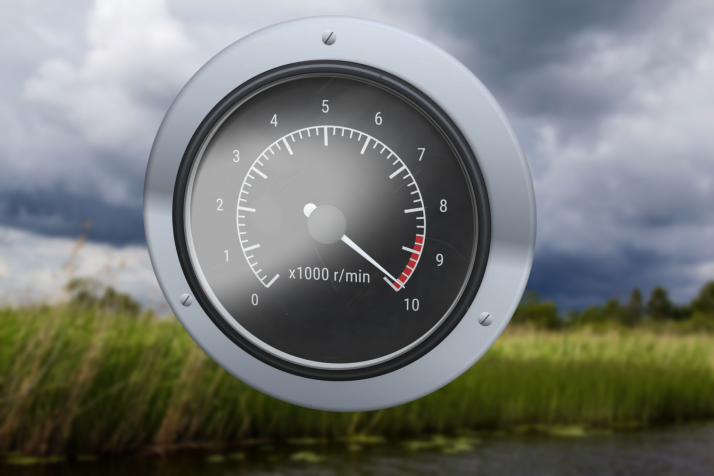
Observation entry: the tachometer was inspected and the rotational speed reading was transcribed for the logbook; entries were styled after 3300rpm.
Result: 9800rpm
